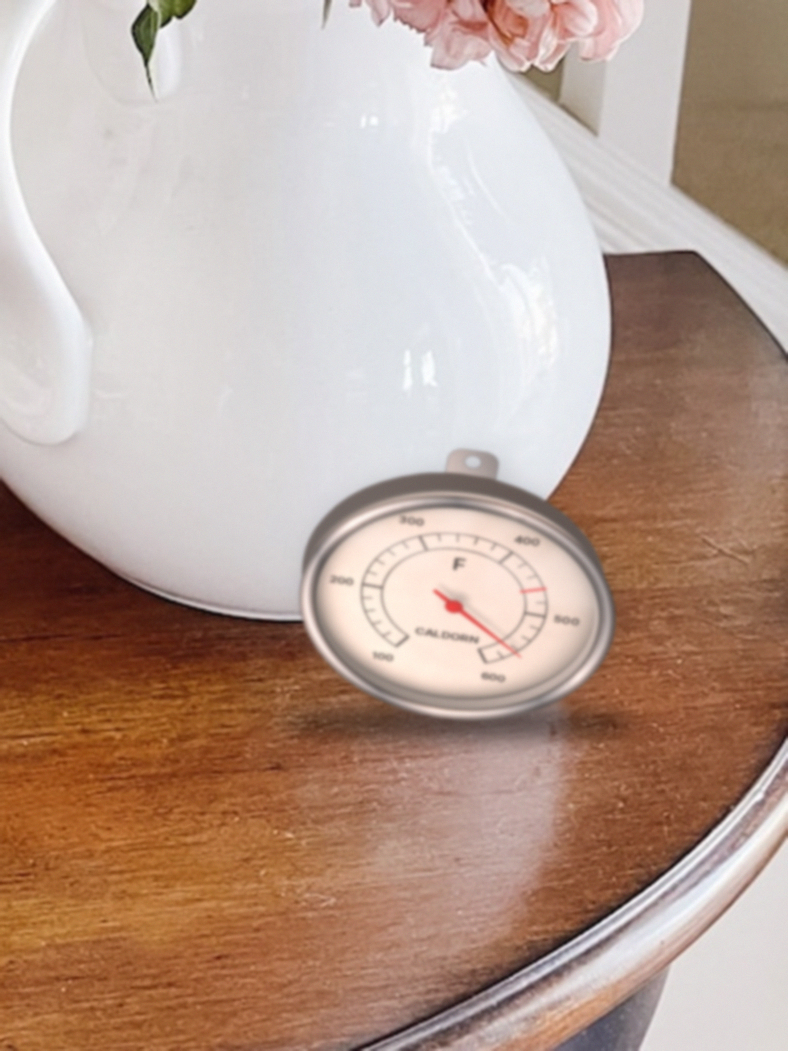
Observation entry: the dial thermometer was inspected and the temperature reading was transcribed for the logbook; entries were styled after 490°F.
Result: 560°F
